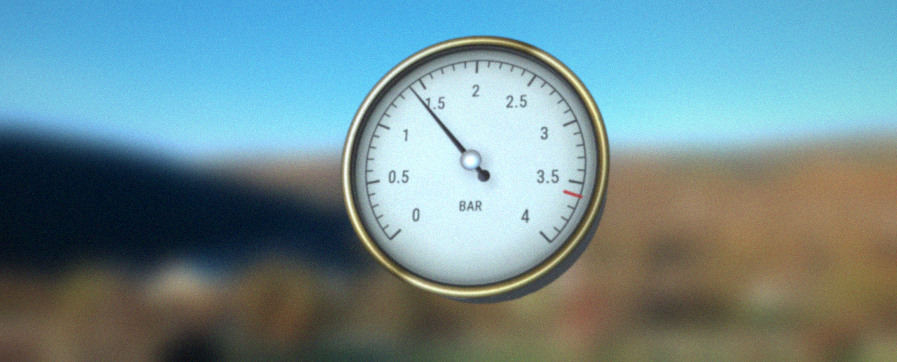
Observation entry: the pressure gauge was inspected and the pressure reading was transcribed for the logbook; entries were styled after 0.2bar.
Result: 1.4bar
